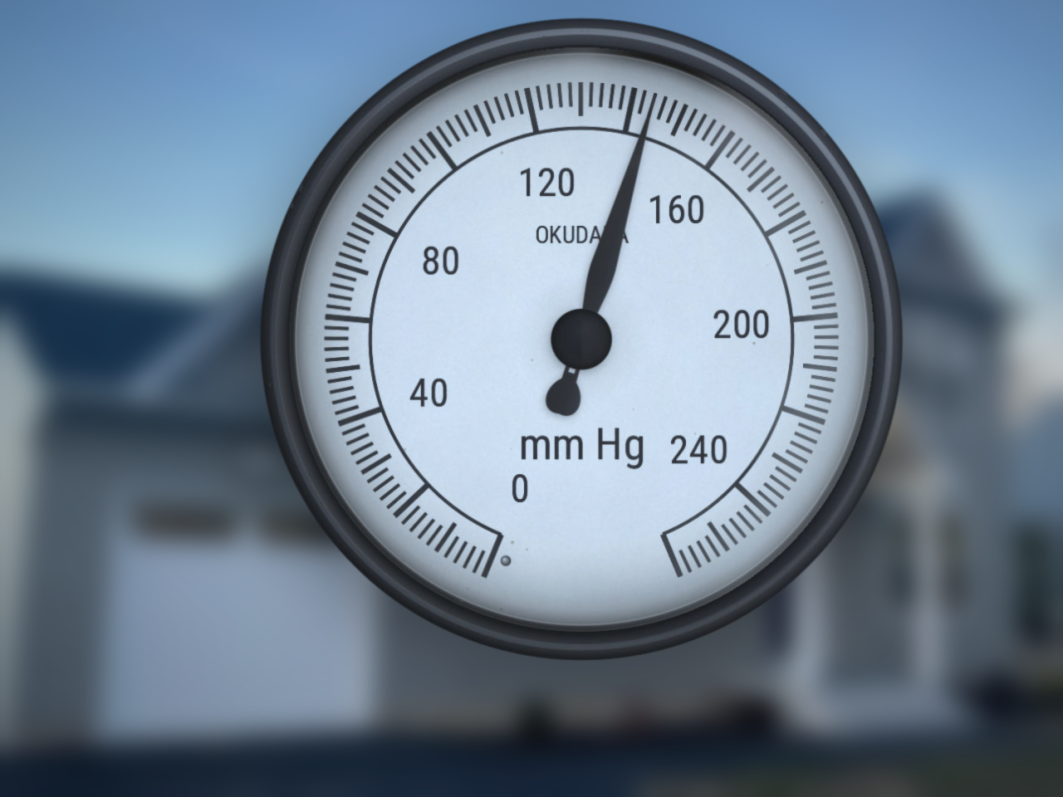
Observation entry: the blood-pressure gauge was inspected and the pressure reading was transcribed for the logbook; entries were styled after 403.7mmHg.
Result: 144mmHg
